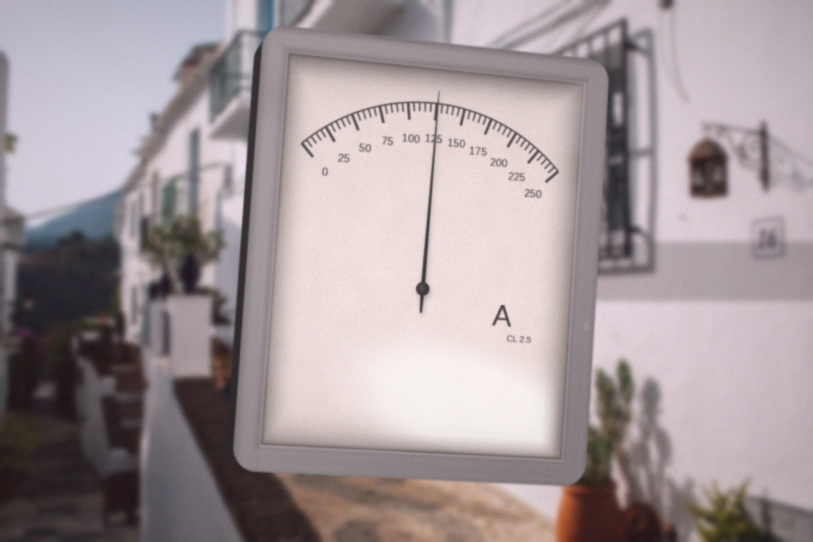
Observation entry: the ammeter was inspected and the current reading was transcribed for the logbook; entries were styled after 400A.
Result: 125A
